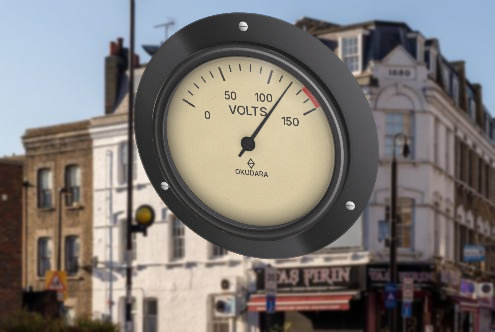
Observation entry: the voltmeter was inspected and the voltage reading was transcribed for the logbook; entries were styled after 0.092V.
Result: 120V
